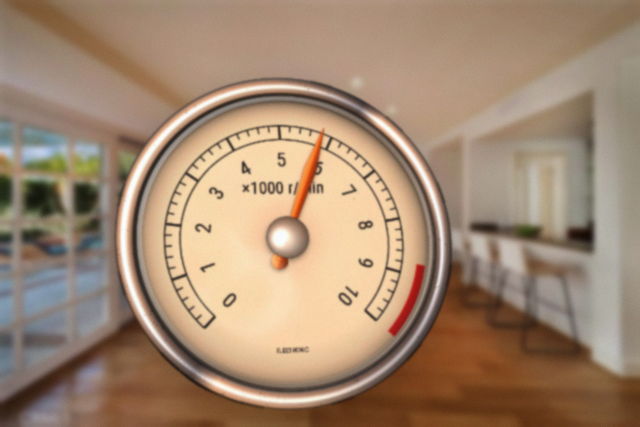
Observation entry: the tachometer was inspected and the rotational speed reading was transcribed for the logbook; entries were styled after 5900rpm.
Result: 5800rpm
